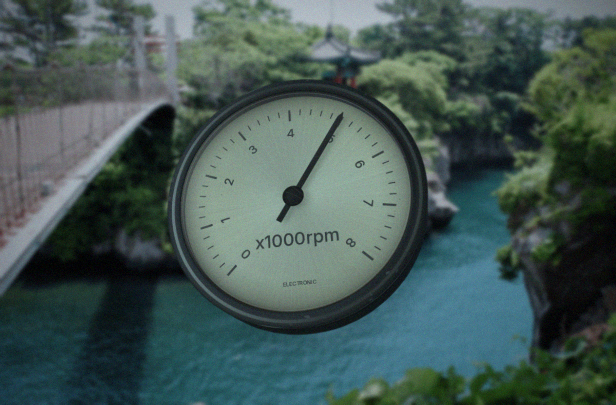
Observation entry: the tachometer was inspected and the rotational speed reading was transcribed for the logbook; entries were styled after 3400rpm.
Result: 5000rpm
